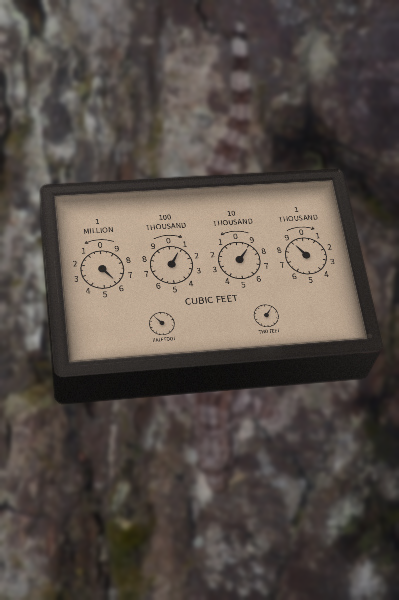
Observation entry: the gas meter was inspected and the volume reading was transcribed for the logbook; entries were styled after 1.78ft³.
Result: 608900ft³
